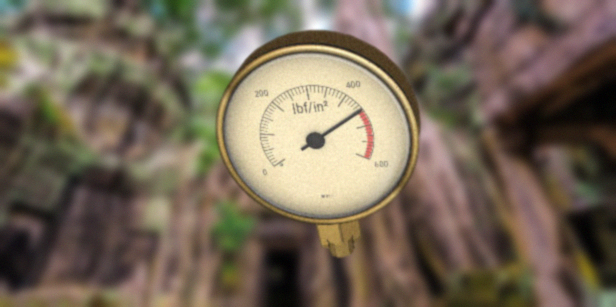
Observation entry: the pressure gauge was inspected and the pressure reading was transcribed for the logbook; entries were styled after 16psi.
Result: 450psi
